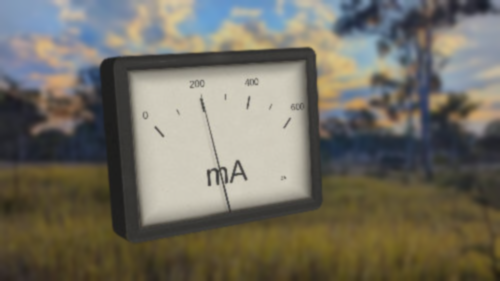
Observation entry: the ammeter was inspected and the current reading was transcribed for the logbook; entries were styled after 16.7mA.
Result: 200mA
